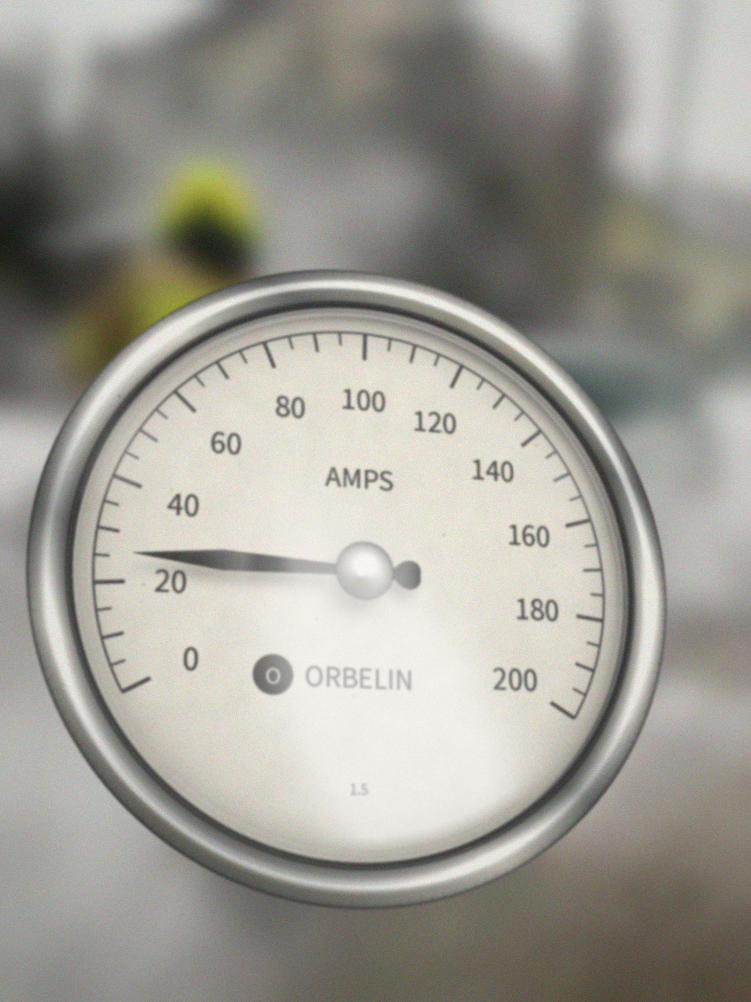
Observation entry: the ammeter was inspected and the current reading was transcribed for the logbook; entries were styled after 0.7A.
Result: 25A
